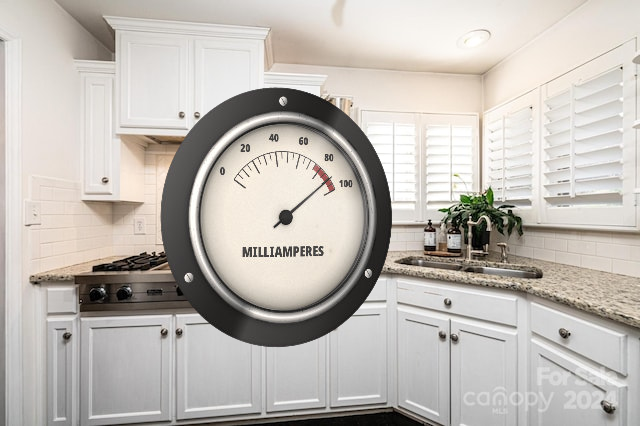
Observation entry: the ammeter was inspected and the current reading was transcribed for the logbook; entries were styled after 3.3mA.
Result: 90mA
